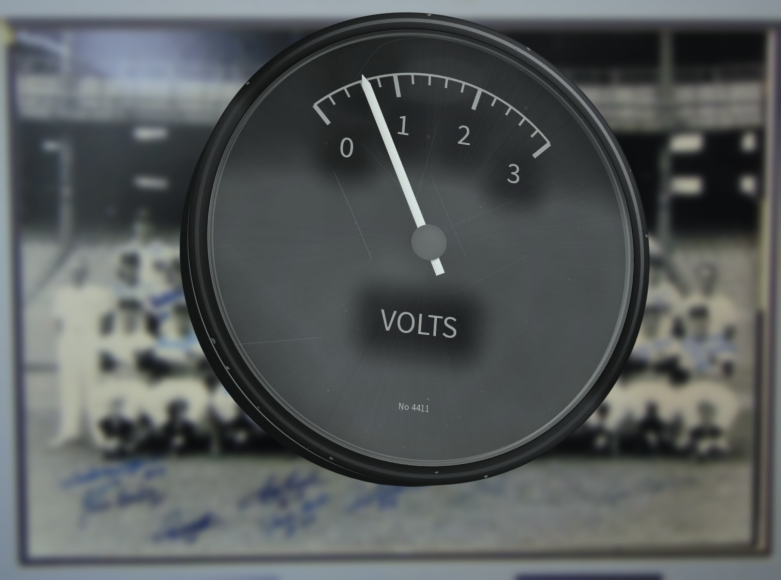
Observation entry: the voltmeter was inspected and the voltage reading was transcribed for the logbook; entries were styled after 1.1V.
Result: 0.6V
